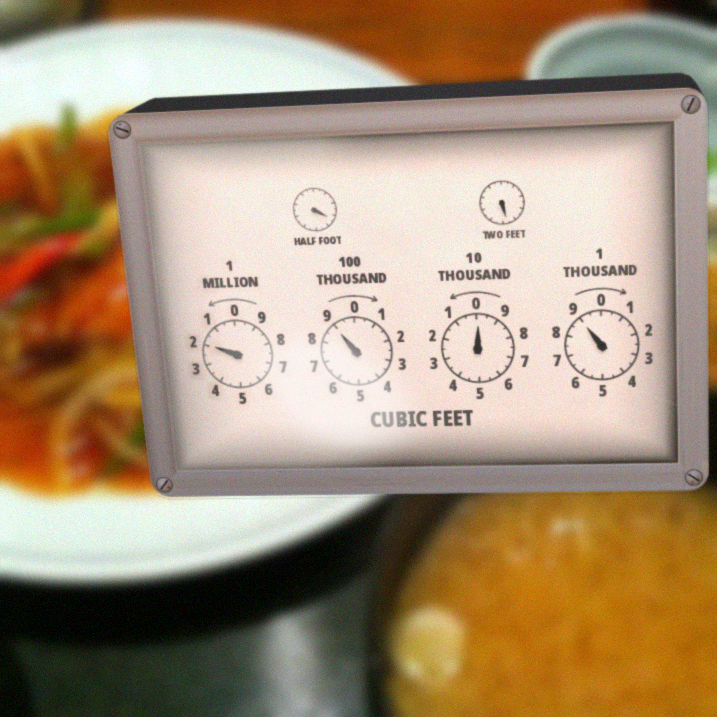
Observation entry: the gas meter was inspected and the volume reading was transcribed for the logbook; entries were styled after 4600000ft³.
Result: 189900ft³
